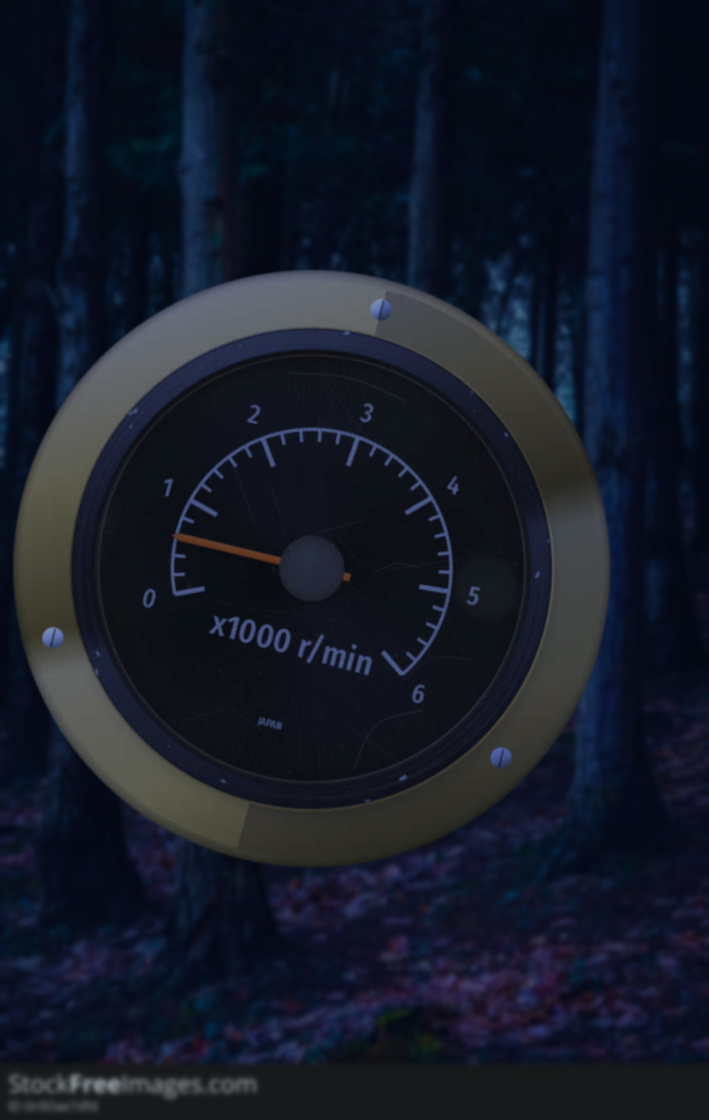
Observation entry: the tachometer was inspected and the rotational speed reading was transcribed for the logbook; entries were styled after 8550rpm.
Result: 600rpm
